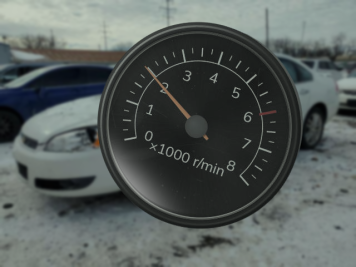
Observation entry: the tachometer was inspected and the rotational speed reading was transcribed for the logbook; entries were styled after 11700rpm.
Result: 2000rpm
